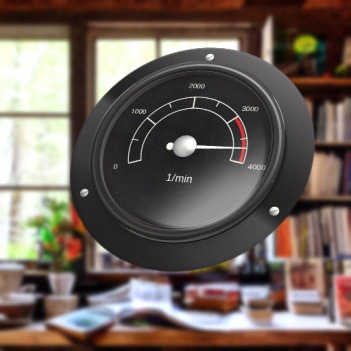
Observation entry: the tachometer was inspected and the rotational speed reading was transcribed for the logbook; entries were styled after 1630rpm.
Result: 3750rpm
